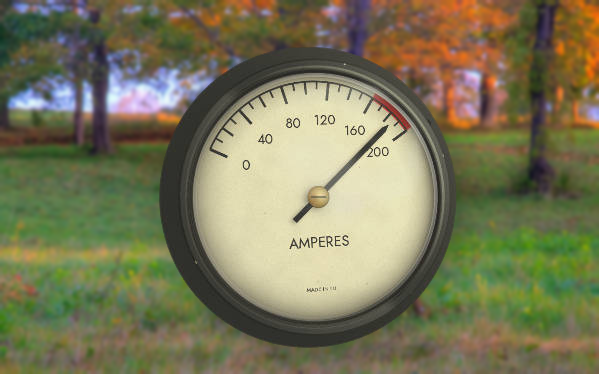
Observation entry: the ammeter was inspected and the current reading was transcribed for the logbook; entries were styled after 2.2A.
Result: 185A
